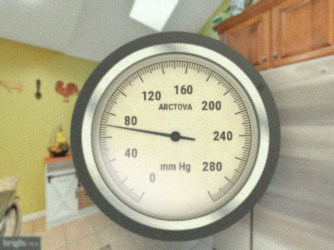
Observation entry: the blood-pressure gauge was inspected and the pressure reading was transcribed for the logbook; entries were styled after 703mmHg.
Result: 70mmHg
